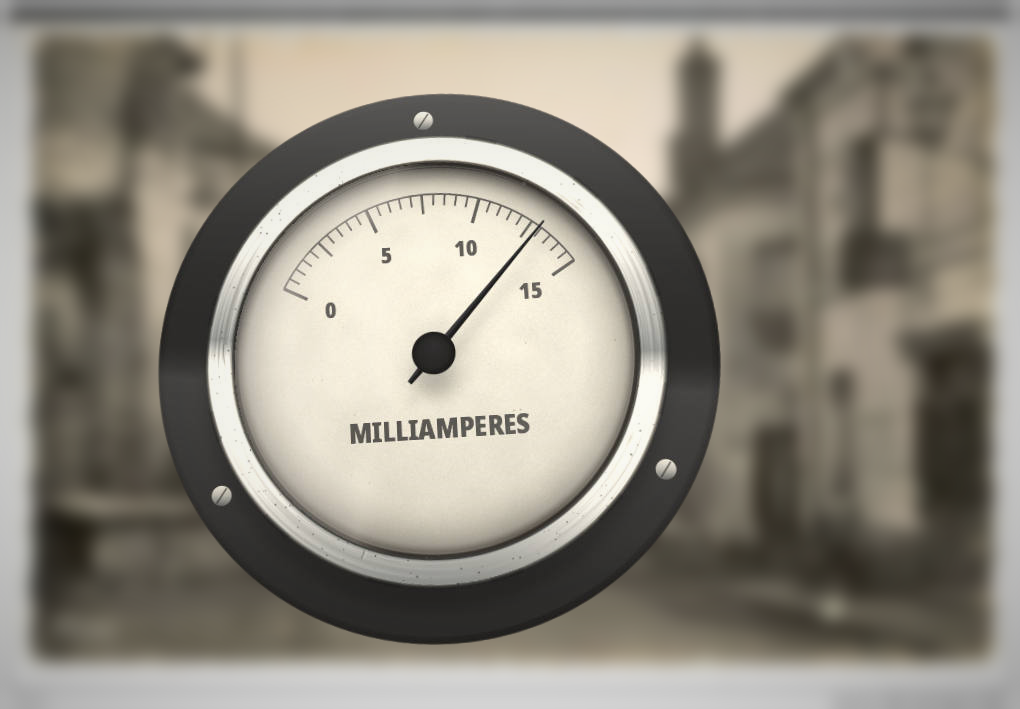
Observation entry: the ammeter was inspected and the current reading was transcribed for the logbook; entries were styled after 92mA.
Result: 13mA
